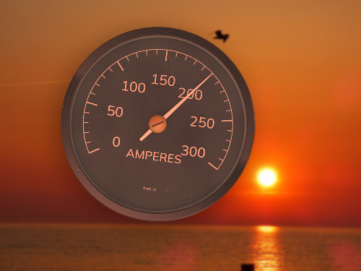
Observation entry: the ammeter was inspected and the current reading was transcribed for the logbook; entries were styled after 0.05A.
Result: 200A
